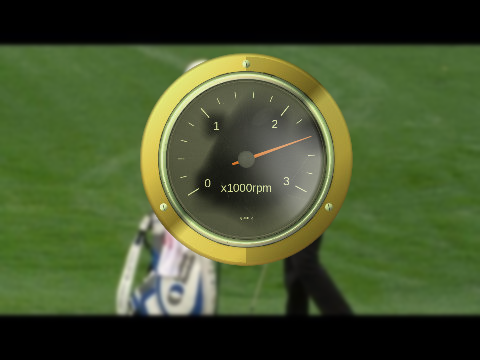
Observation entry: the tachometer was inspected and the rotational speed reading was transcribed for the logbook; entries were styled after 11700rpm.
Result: 2400rpm
